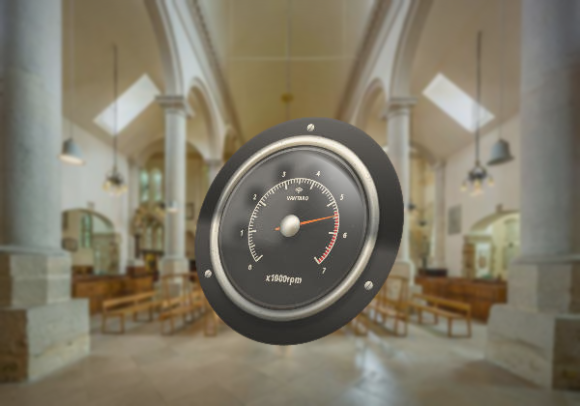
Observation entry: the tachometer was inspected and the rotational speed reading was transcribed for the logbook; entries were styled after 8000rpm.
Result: 5500rpm
